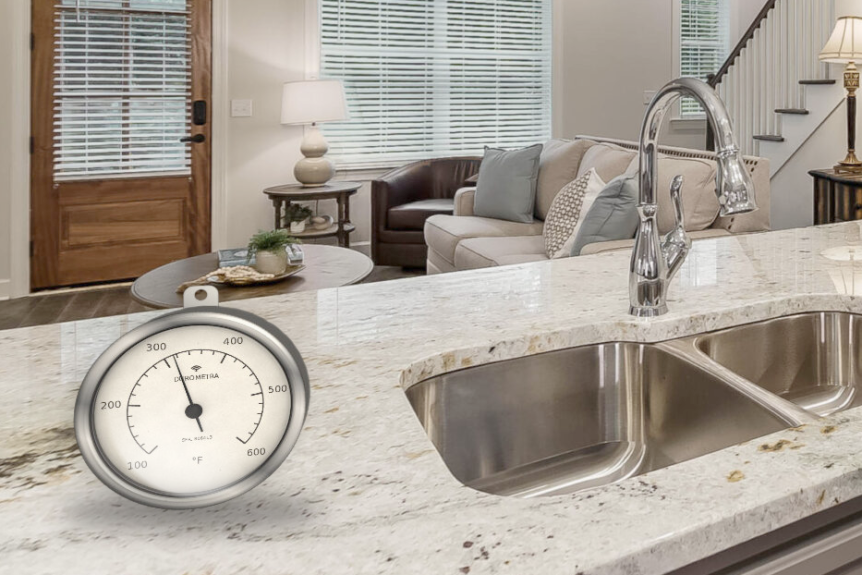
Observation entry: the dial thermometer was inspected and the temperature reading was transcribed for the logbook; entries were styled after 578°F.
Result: 320°F
